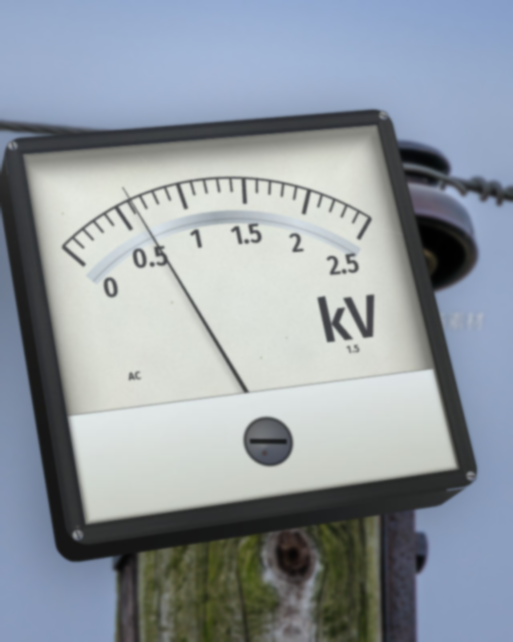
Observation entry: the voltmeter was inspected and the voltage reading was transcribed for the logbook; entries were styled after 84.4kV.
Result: 0.6kV
